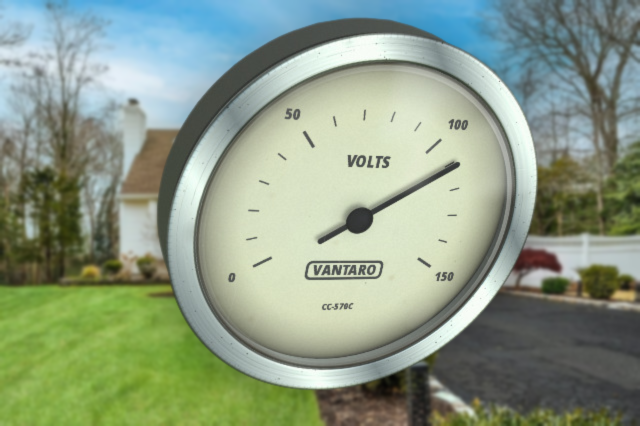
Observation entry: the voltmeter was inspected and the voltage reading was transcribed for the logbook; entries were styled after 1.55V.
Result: 110V
